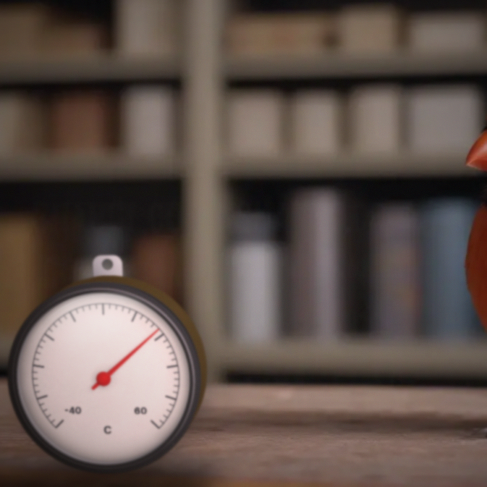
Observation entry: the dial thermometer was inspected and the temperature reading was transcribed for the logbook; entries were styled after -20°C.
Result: 28°C
